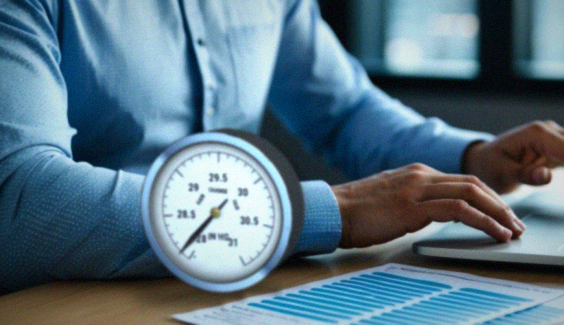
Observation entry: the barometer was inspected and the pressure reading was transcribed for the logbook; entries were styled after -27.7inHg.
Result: 28.1inHg
